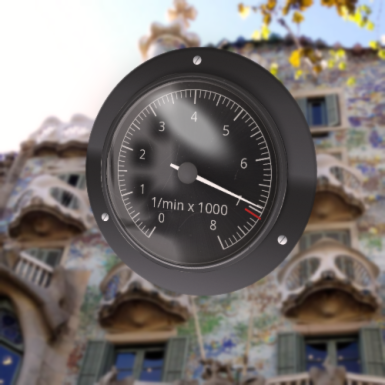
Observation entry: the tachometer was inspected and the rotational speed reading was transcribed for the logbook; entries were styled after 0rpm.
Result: 6900rpm
